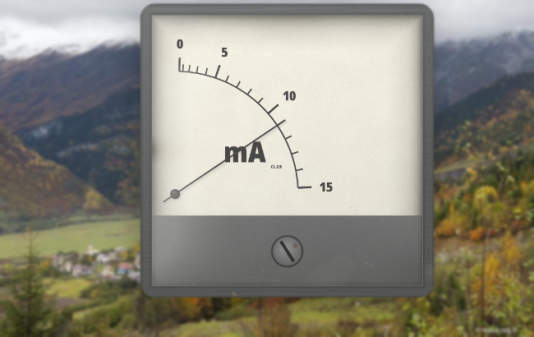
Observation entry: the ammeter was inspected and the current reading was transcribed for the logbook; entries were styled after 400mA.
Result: 11mA
